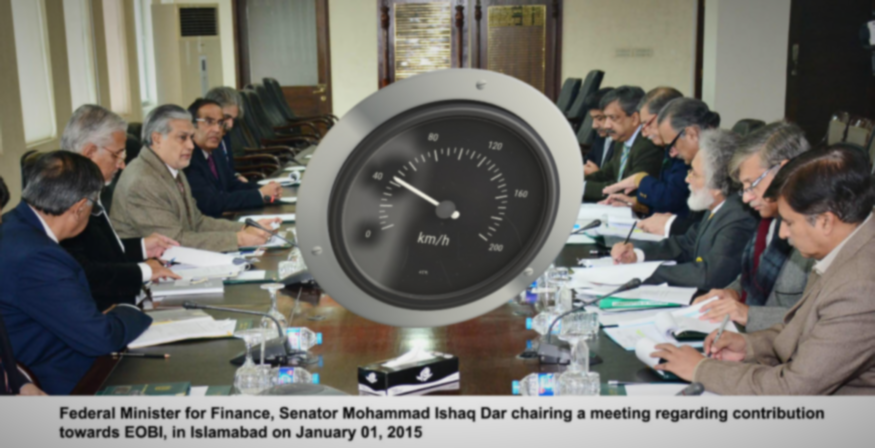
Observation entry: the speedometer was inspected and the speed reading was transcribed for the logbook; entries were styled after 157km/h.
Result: 45km/h
